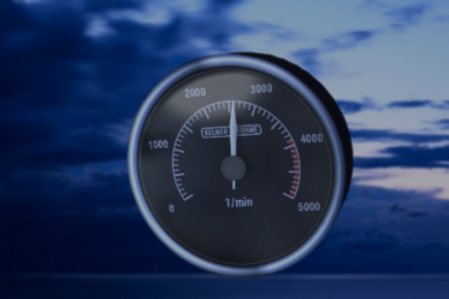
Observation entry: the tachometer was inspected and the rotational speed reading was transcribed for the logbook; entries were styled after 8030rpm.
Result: 2600rpm
